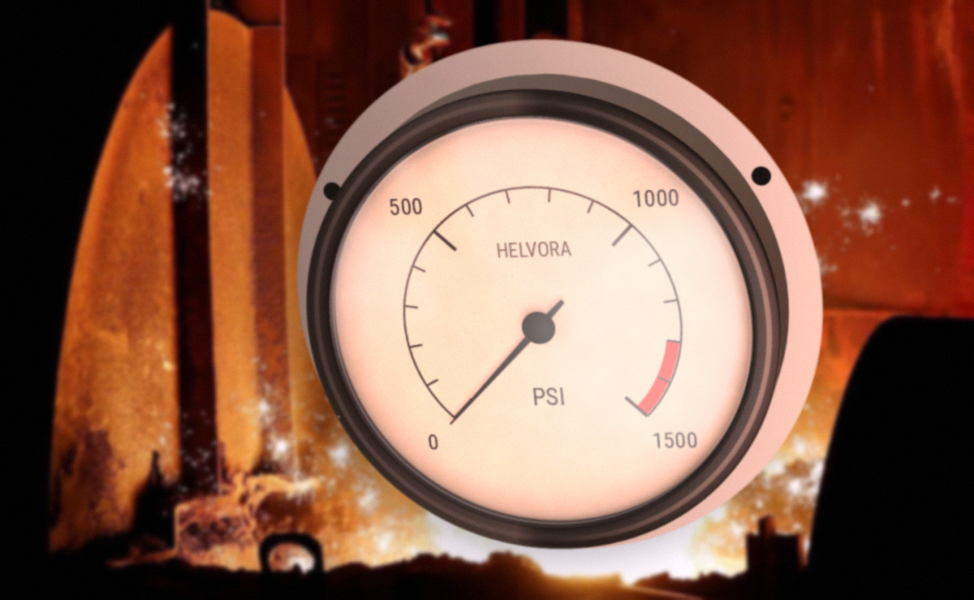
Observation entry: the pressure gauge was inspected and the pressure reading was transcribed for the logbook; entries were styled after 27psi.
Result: 0psi
